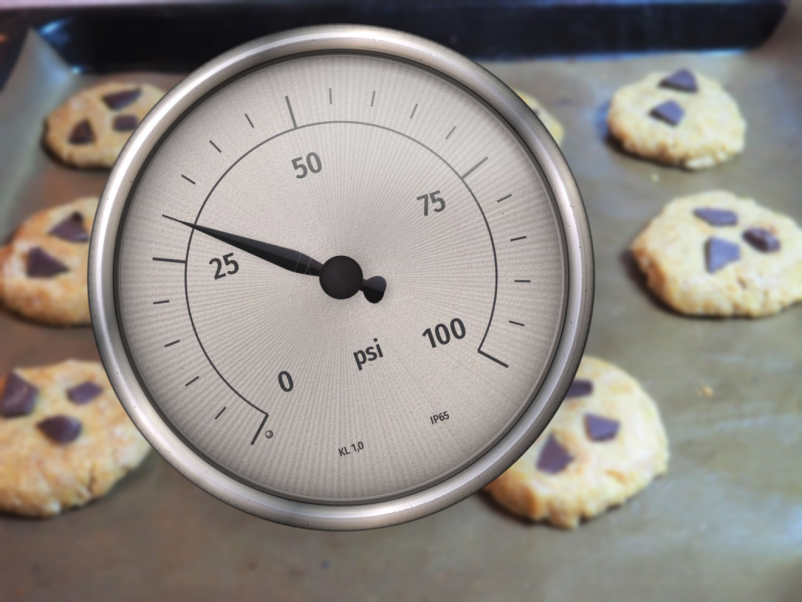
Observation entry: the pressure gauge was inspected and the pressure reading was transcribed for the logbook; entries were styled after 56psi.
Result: 30psi
